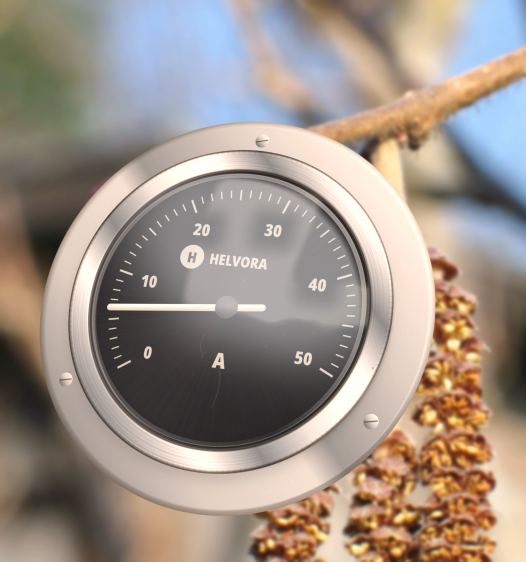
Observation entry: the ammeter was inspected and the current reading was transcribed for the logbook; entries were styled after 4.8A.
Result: 6A
